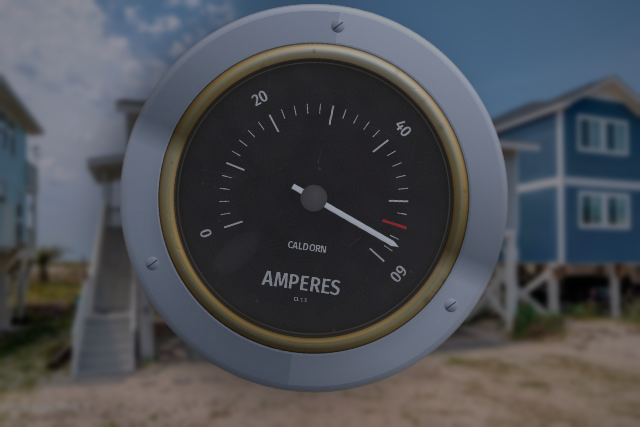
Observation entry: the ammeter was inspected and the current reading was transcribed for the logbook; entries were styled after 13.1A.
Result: 57A
